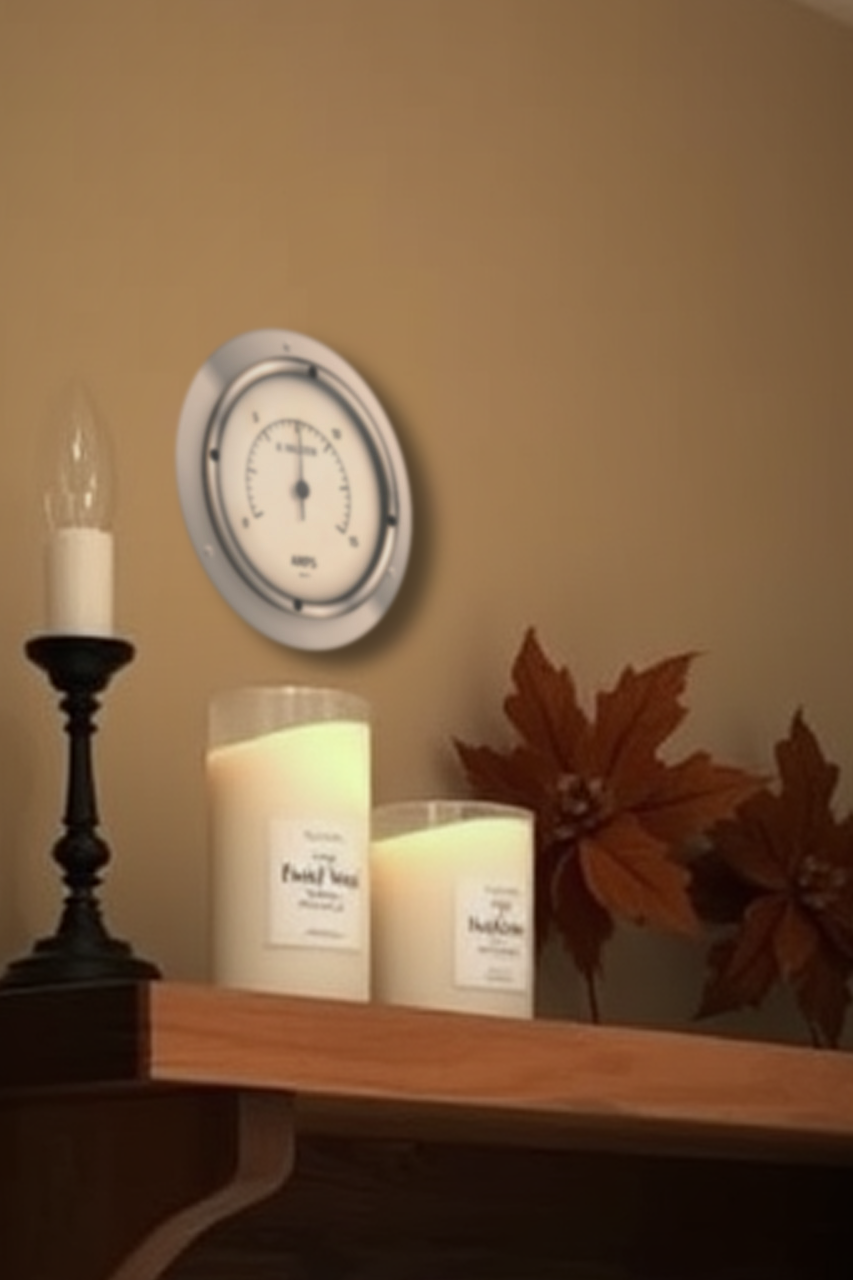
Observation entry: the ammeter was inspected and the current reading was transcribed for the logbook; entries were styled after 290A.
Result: 7.5A
